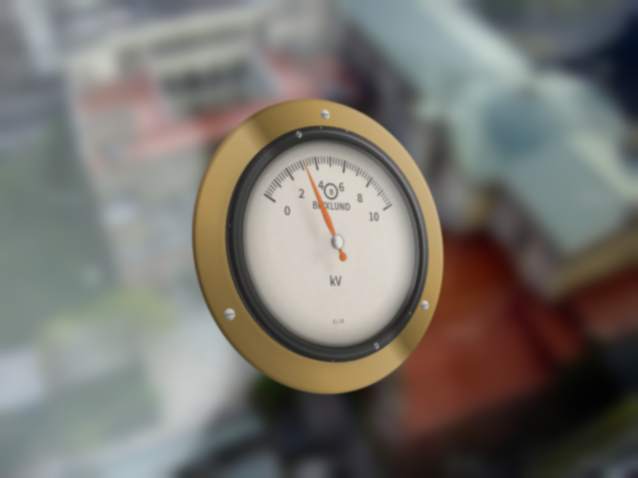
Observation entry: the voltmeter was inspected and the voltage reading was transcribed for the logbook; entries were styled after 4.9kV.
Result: 3kV
